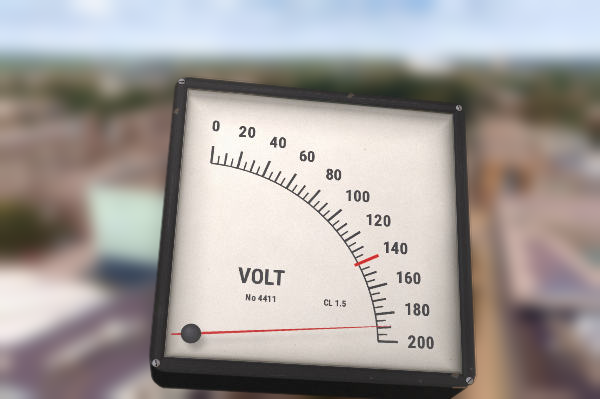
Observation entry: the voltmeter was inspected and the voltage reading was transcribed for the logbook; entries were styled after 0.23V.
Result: 190V
